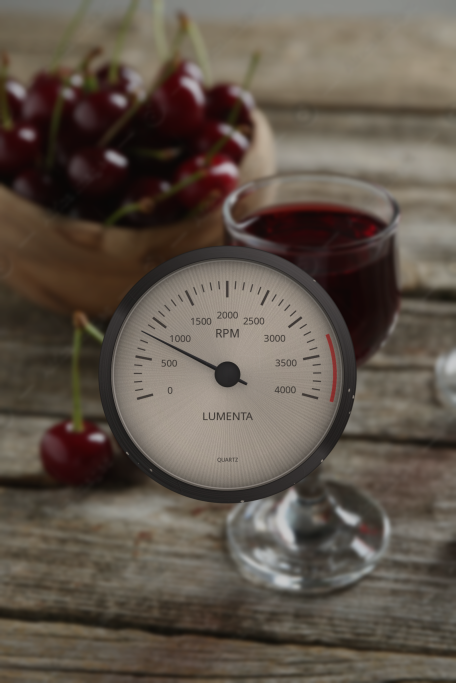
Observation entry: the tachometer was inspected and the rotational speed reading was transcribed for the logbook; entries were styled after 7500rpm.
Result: 800rpm
